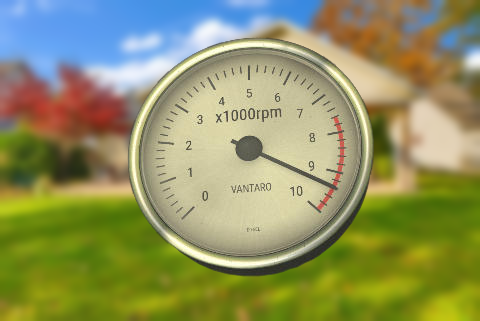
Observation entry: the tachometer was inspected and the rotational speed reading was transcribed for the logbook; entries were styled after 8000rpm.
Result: 9400rpm
